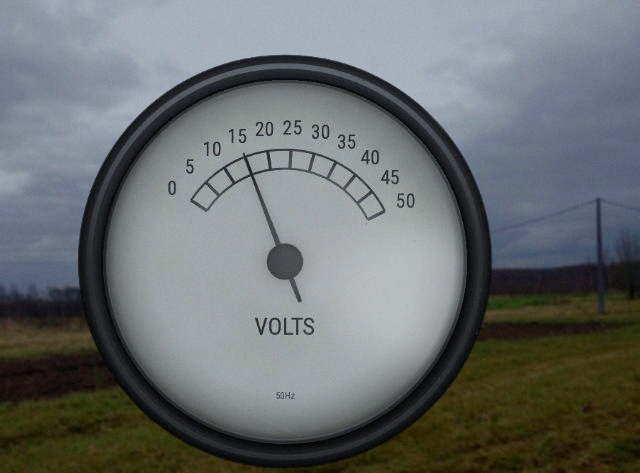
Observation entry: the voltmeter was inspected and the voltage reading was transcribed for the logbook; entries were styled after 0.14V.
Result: 15V
